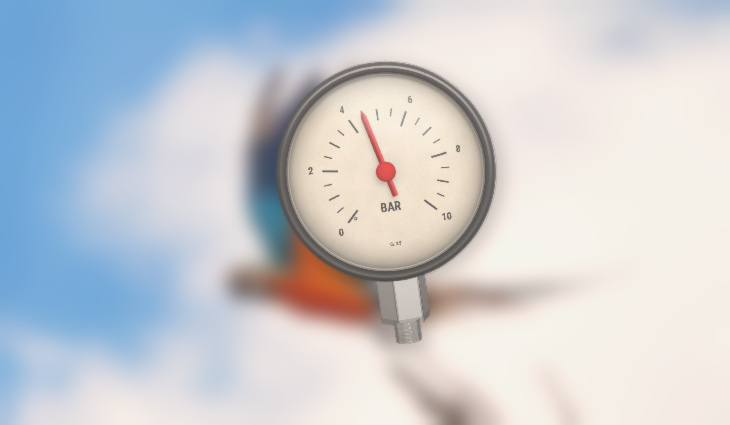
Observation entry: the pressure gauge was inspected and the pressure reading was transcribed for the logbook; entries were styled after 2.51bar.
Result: 4.5bar
